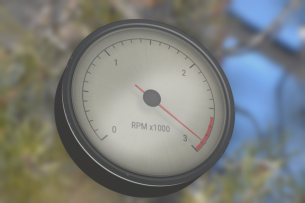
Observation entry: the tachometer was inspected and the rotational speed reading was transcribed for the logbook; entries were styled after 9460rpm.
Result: 2900rpm
